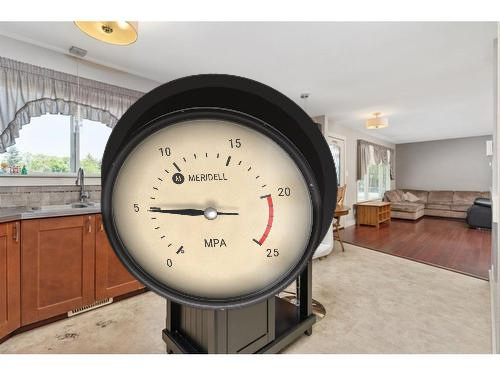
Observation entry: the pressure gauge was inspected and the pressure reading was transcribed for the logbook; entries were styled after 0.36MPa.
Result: 5MPa
